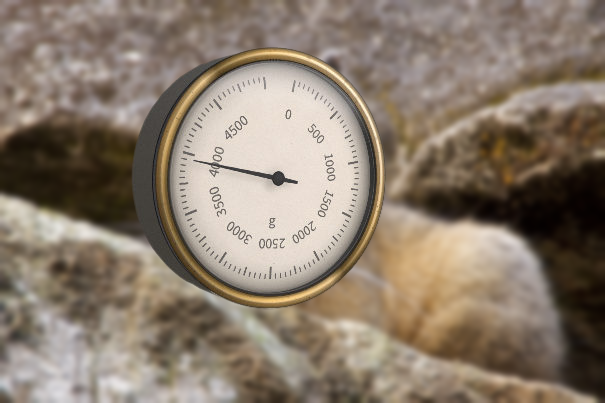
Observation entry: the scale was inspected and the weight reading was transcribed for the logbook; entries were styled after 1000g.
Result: 3950g
